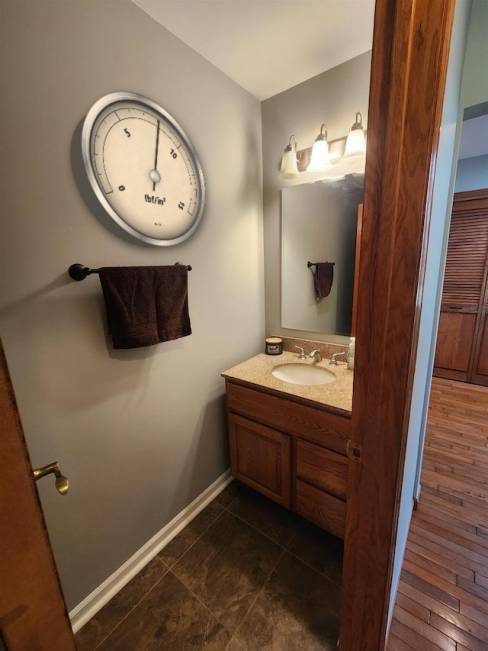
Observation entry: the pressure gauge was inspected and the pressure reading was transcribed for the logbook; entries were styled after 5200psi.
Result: 8psi
